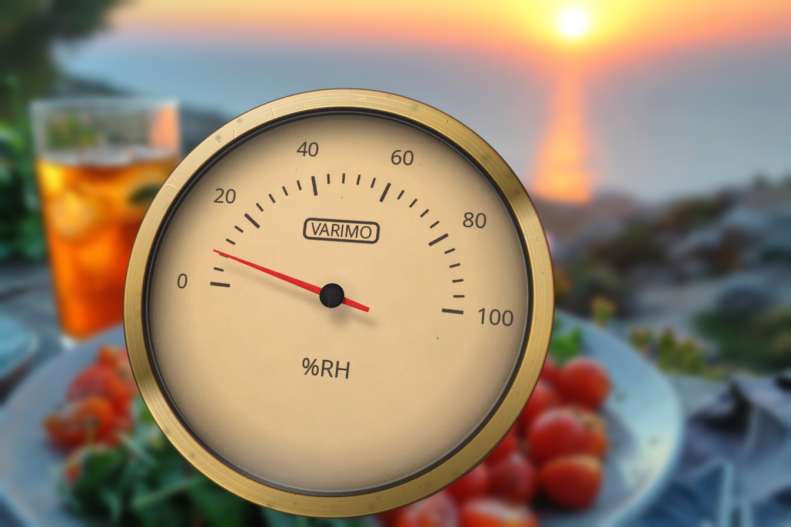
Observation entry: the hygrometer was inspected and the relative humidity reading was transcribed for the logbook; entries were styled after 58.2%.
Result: 8%
